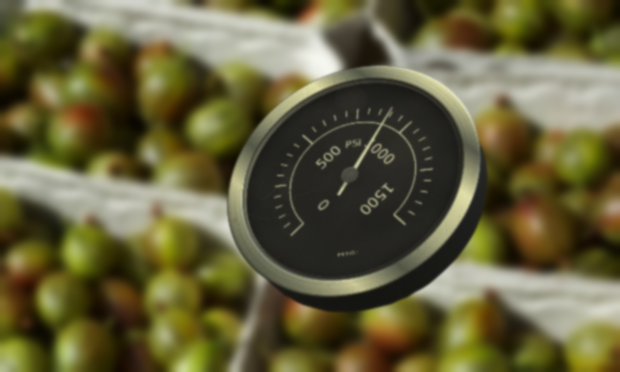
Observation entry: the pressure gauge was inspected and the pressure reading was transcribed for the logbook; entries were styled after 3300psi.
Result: 900psi
